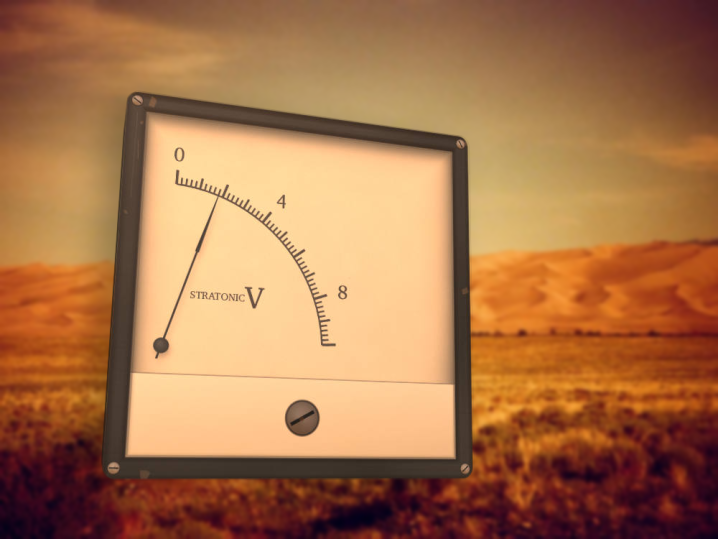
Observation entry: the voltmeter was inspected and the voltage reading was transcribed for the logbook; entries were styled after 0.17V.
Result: 1.8V
